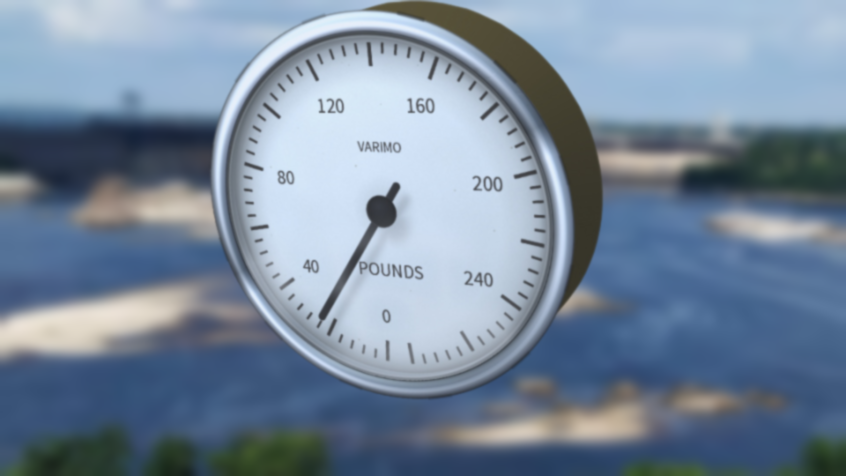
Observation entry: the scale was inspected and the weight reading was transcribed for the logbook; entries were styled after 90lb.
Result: 24lb
